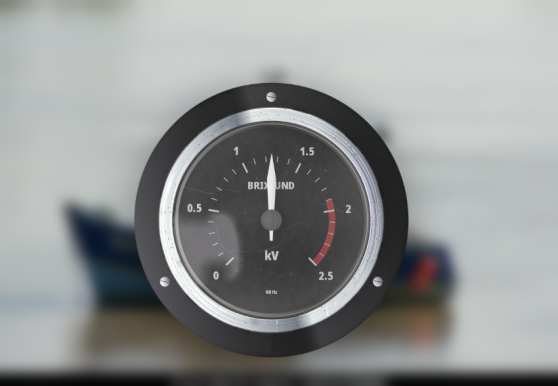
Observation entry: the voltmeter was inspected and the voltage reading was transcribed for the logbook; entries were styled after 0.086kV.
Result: 1.25kV
